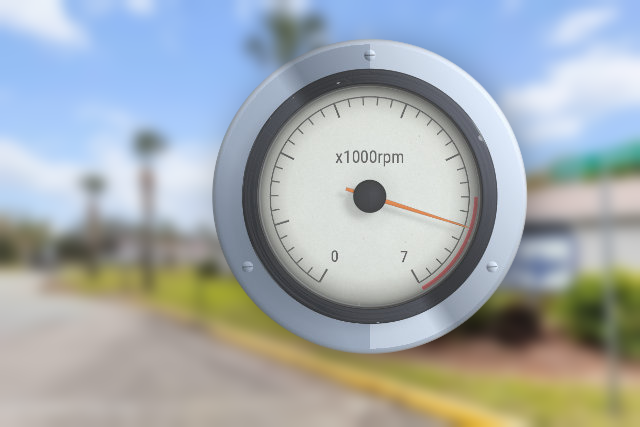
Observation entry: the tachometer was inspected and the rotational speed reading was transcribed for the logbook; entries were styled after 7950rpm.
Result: 6000rpm
